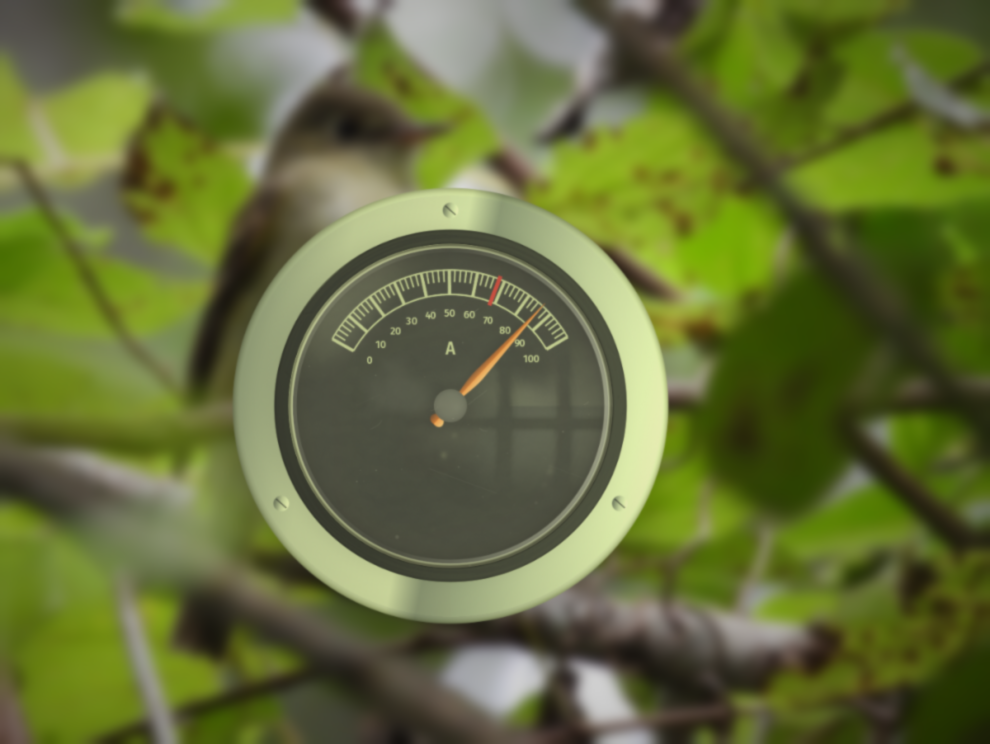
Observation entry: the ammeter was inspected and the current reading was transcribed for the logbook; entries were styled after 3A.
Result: 86A
